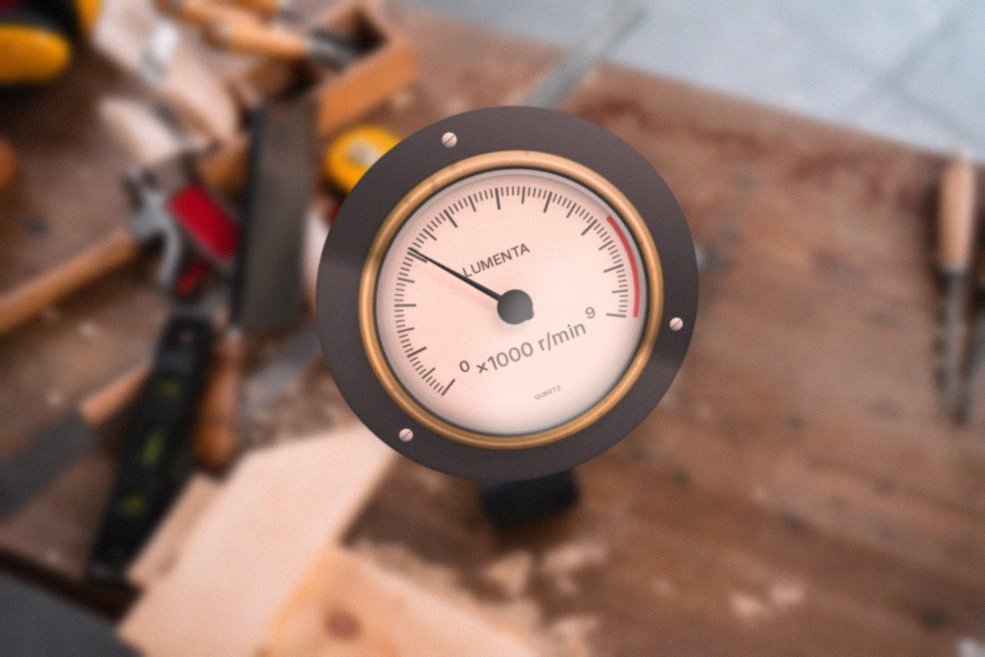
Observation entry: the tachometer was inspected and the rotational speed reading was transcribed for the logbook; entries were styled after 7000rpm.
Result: 3100rpm
